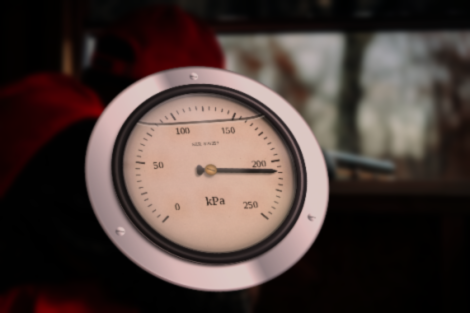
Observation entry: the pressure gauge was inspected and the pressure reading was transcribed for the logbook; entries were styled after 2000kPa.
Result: 210kPa
